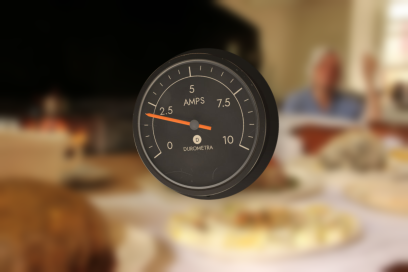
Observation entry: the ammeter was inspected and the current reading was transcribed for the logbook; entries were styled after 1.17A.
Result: 2A
